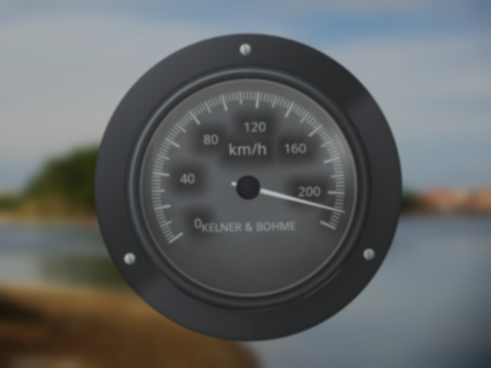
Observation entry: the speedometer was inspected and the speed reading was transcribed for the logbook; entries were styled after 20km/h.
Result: 210km/h
